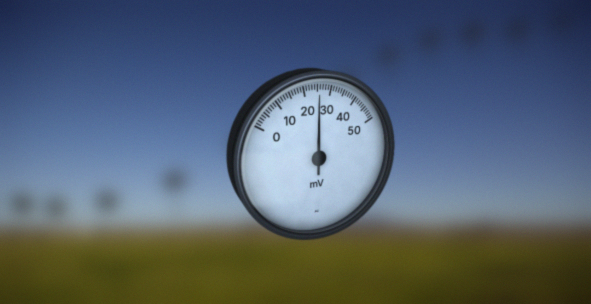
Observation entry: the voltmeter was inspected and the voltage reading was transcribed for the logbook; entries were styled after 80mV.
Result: 25mV
